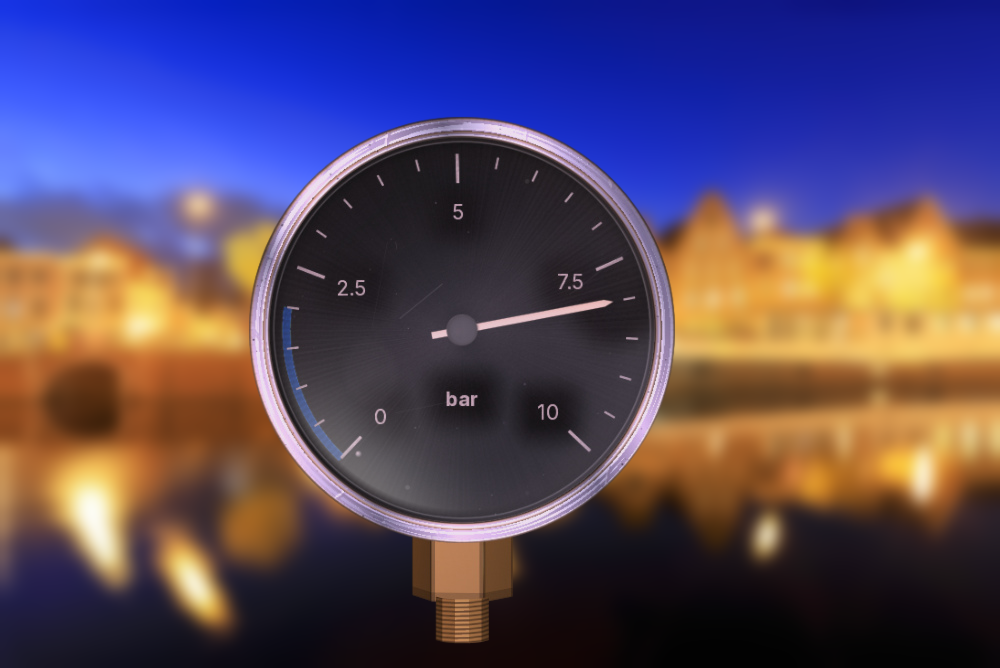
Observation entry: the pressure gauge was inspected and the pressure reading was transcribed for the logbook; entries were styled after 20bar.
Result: 8bar
